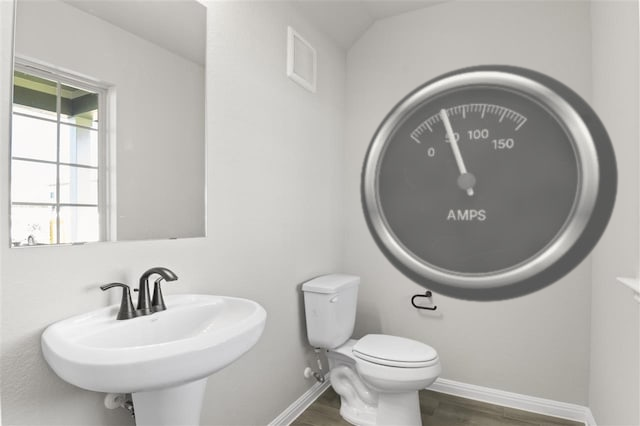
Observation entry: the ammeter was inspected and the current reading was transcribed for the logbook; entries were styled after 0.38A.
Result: 50A
